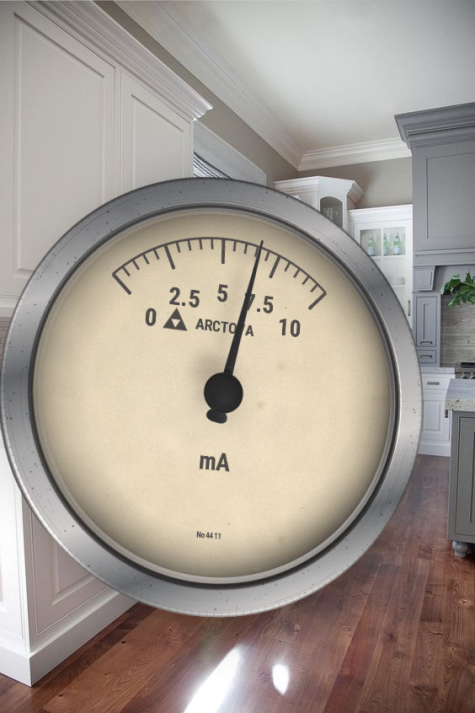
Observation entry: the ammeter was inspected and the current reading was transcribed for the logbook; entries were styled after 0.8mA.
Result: 6.5mA
